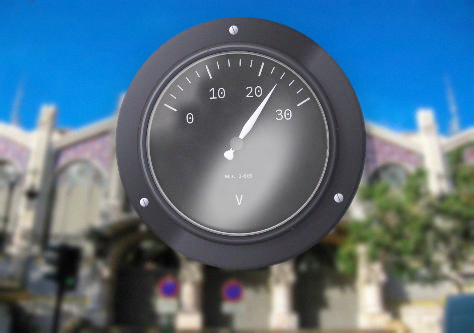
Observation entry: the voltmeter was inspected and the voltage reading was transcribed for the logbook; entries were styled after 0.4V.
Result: 24V
